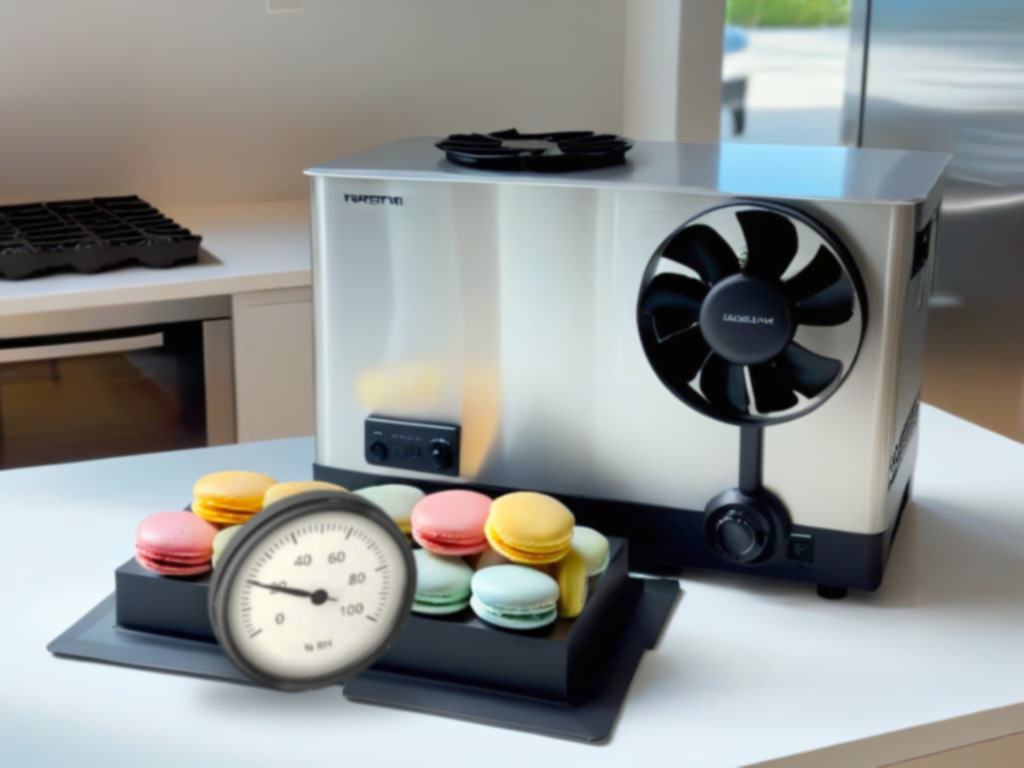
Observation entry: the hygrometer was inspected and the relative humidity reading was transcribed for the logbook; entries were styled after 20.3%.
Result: 20%
